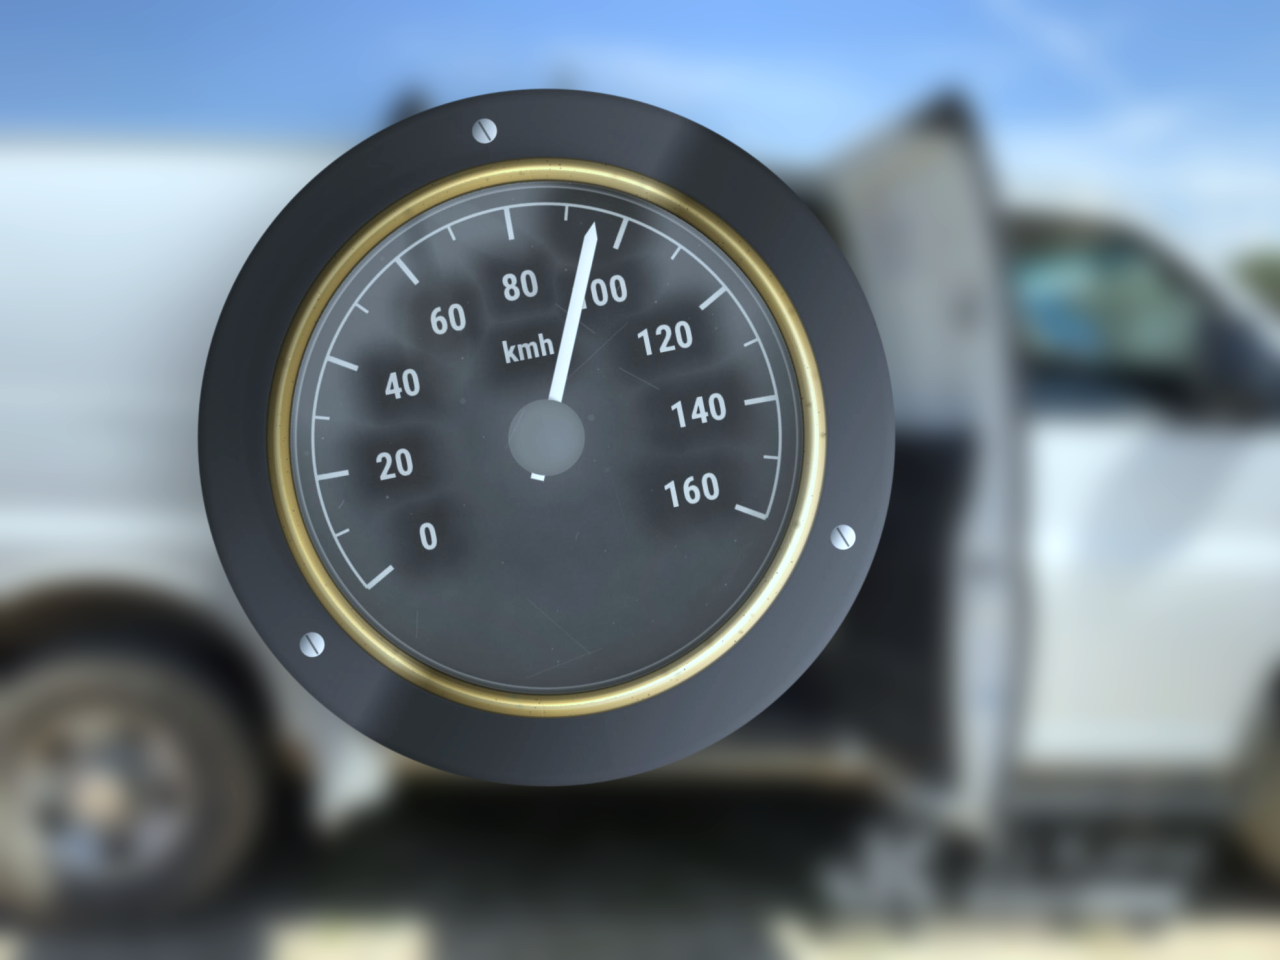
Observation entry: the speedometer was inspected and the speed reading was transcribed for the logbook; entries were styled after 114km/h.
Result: 95km/h
